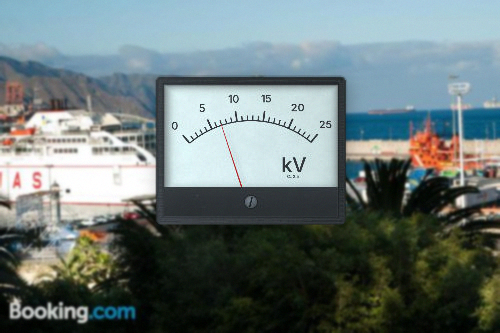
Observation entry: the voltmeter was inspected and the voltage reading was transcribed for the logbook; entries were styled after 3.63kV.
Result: 7kV
